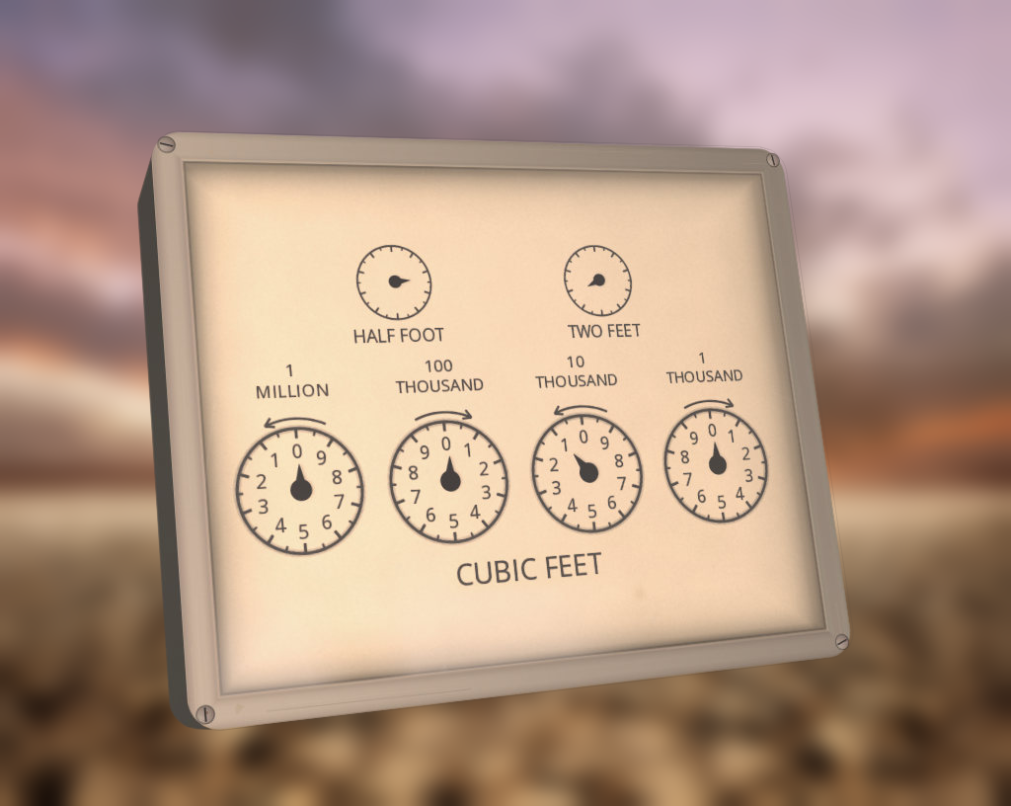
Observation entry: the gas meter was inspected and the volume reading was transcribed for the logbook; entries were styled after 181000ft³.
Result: 1000ft³
